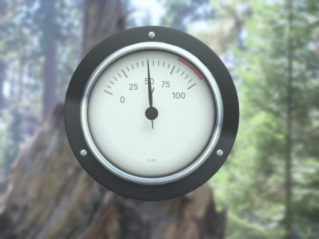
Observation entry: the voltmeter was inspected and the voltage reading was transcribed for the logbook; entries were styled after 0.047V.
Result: 50V
